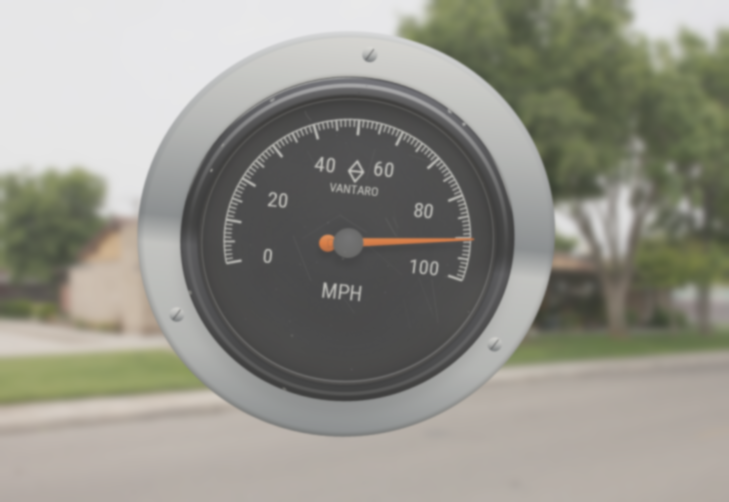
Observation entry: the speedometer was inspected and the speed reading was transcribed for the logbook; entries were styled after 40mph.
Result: 90mph
